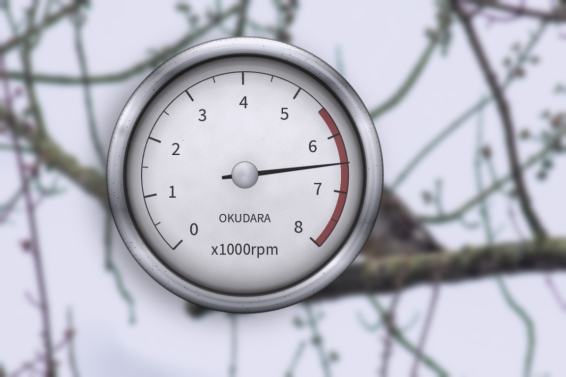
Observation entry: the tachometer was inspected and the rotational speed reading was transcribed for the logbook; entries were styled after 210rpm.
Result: 6500rpm
